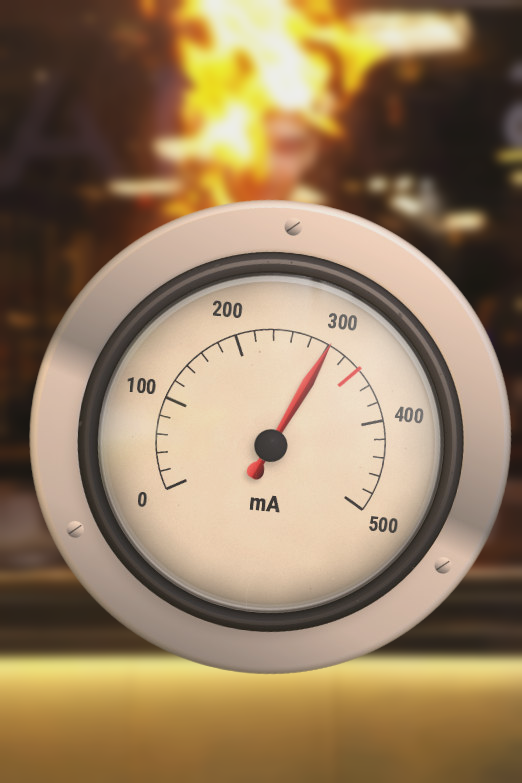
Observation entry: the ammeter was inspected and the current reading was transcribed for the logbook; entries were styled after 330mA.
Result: 300mA
